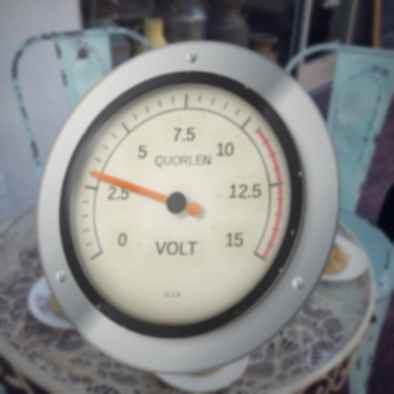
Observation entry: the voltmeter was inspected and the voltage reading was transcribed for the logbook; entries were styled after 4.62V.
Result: 3V
